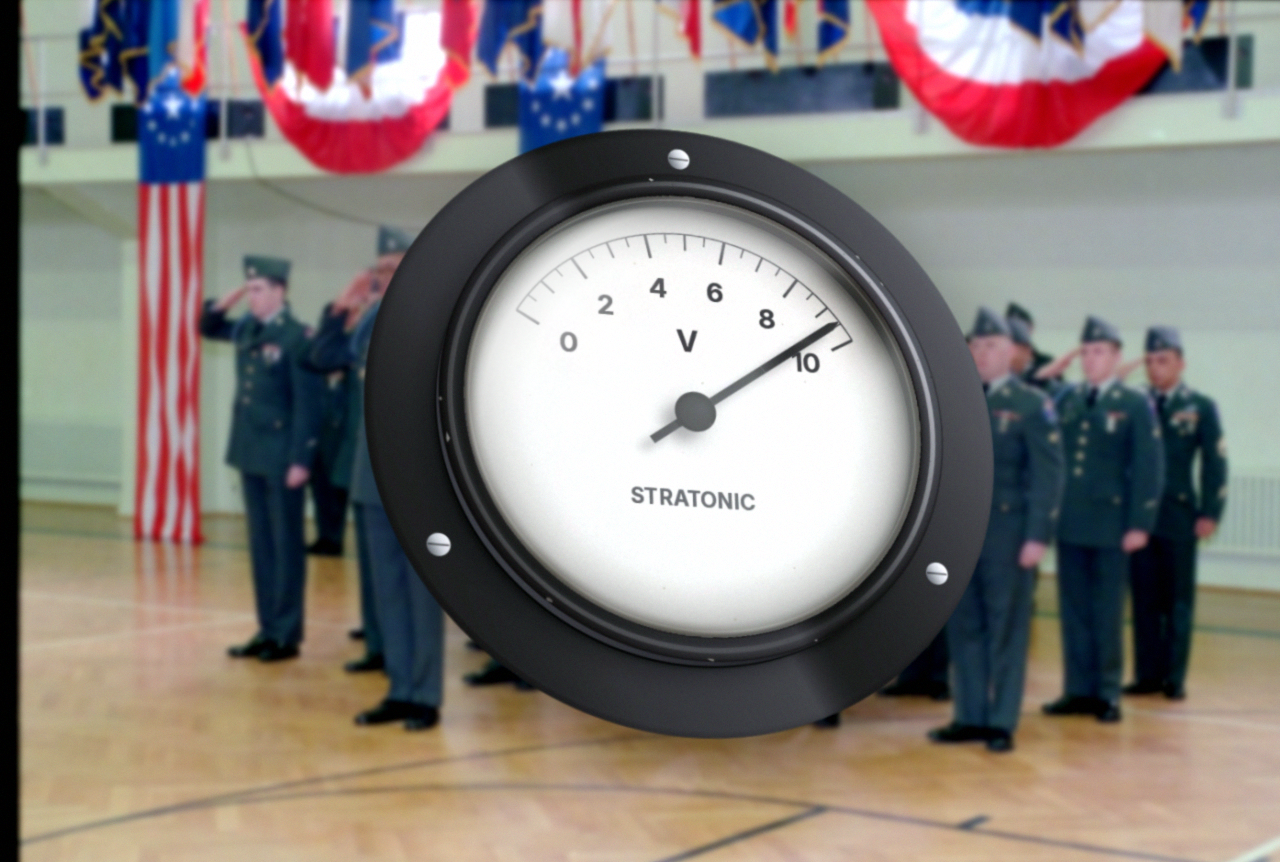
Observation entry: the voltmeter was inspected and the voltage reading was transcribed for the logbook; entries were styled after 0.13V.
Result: 9.5V
